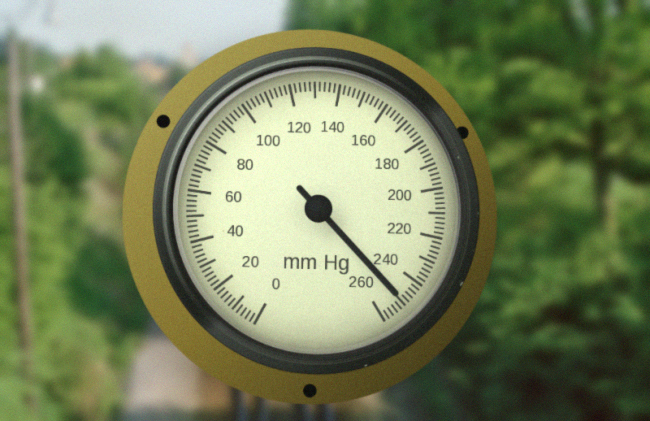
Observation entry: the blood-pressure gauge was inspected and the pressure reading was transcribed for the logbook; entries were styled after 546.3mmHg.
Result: 250mmHg
